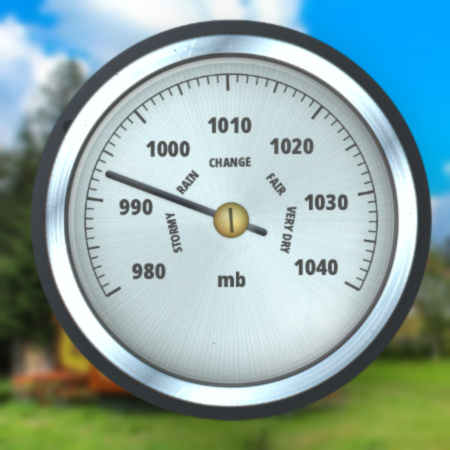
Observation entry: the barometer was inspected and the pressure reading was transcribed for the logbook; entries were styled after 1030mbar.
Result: 993mbar
